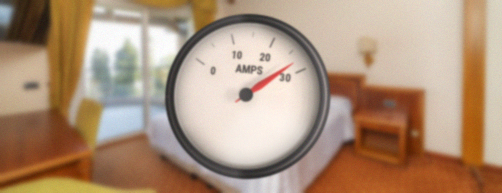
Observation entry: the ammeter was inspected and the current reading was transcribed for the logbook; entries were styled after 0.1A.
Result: 27.5A
